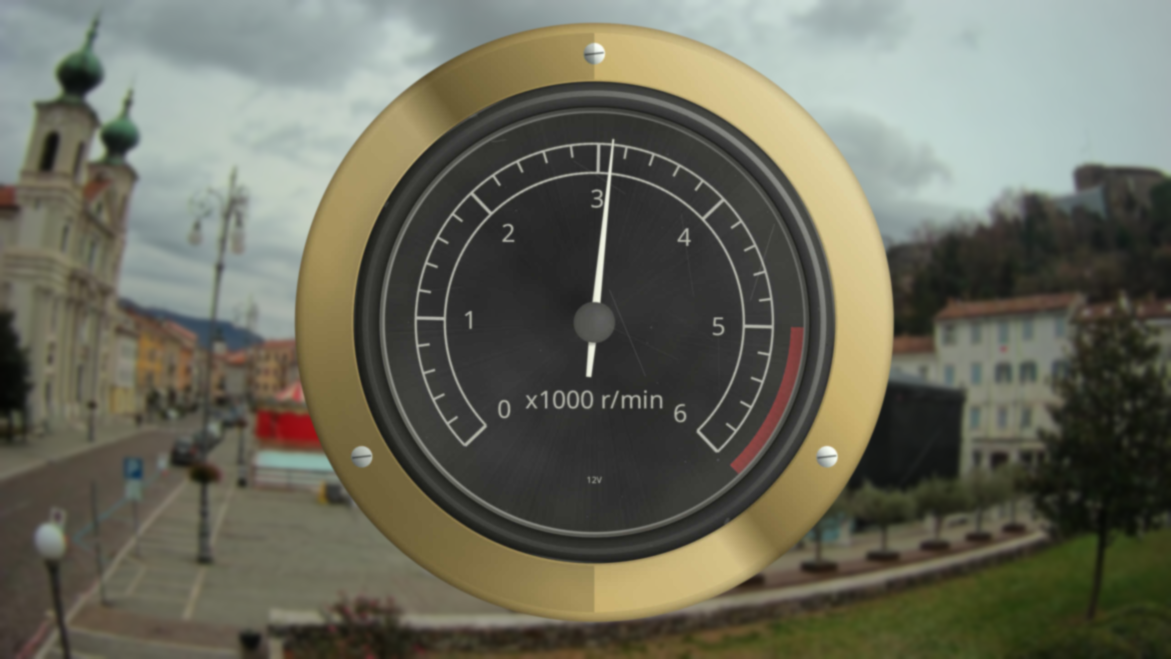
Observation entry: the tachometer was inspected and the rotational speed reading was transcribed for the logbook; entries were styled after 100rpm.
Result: 3100rpm
